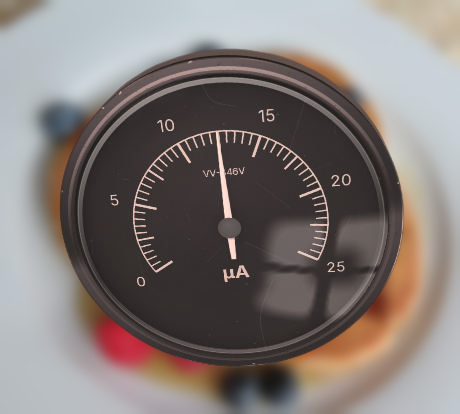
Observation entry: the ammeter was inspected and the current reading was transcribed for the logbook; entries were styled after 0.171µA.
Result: 12.5µA
